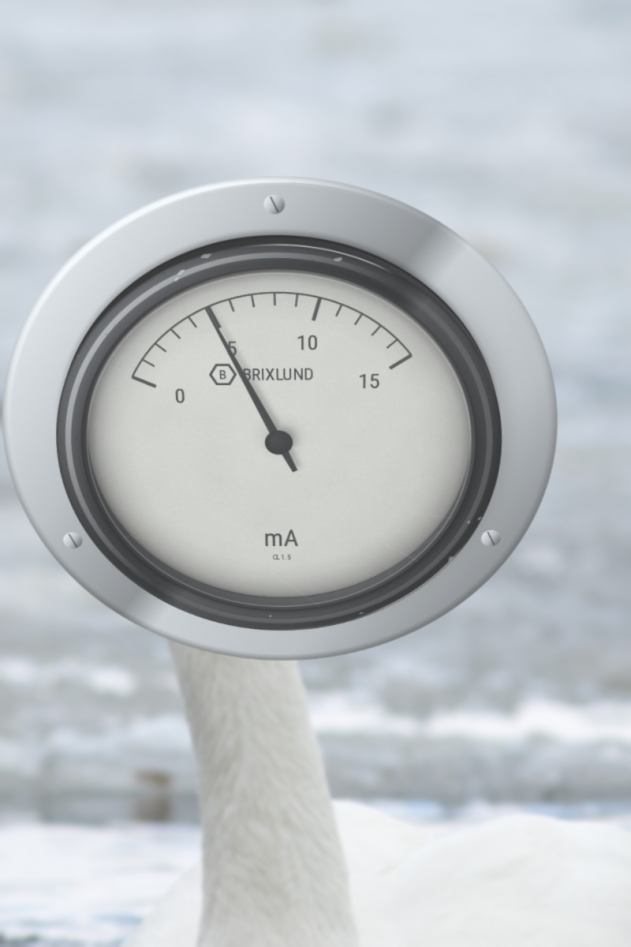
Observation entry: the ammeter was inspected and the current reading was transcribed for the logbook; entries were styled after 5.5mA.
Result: 5mA
